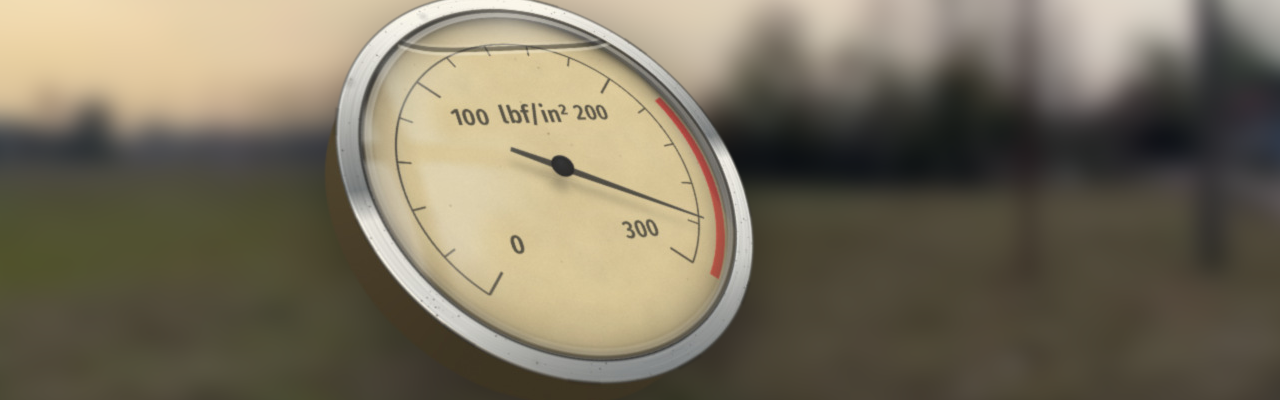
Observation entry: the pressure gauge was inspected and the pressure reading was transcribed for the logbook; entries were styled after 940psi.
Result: 280psi
